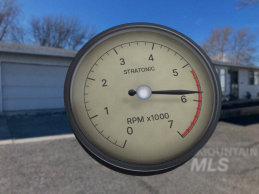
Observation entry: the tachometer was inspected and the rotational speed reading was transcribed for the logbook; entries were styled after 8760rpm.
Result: 5800rpm
